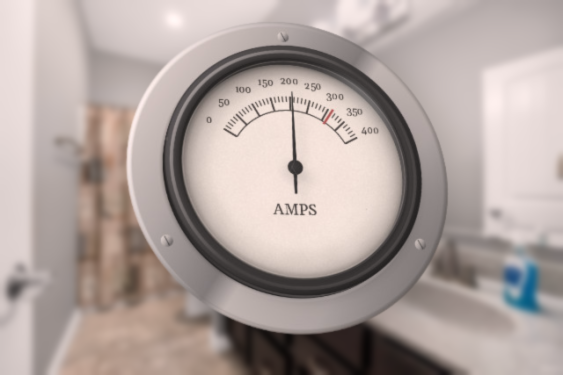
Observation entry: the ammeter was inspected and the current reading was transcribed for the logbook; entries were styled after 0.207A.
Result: 200A
